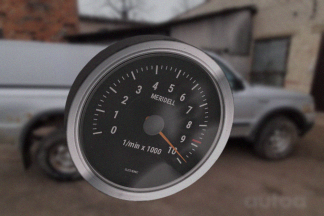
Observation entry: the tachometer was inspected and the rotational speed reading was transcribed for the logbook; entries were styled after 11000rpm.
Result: 9800rpm
